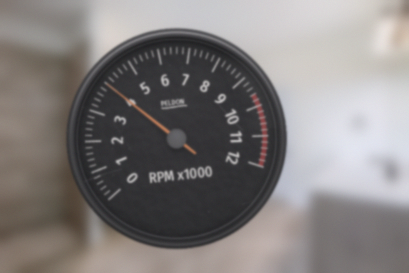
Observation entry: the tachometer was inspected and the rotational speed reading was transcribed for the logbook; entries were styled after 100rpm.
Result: 4000rpm
